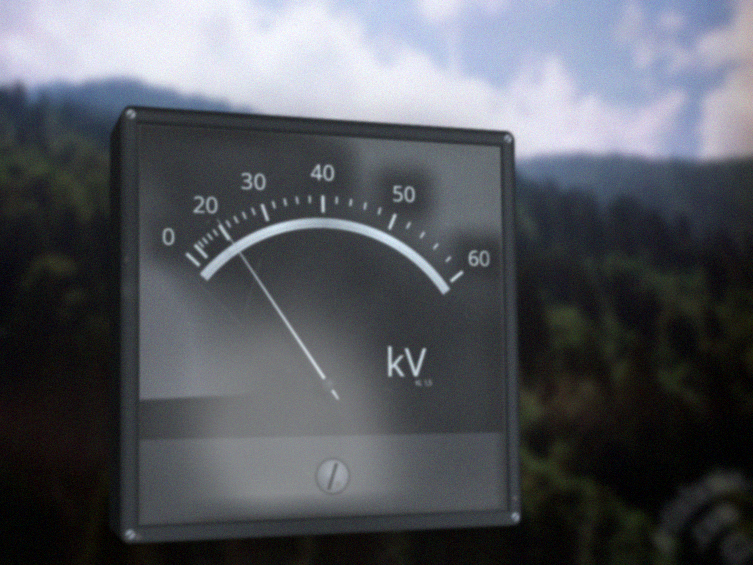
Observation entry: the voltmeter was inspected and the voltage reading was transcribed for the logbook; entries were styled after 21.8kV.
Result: 20kV
